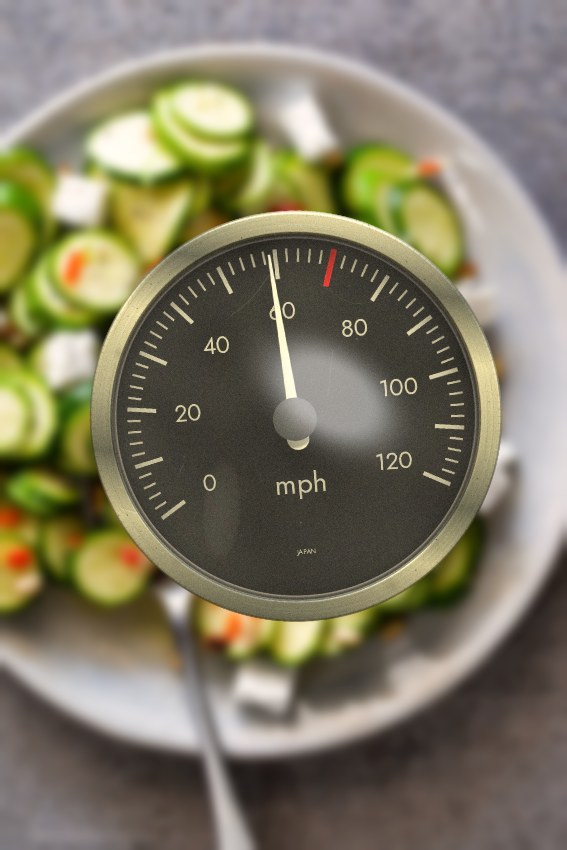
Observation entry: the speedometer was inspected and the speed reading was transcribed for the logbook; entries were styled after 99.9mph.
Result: 59mph
